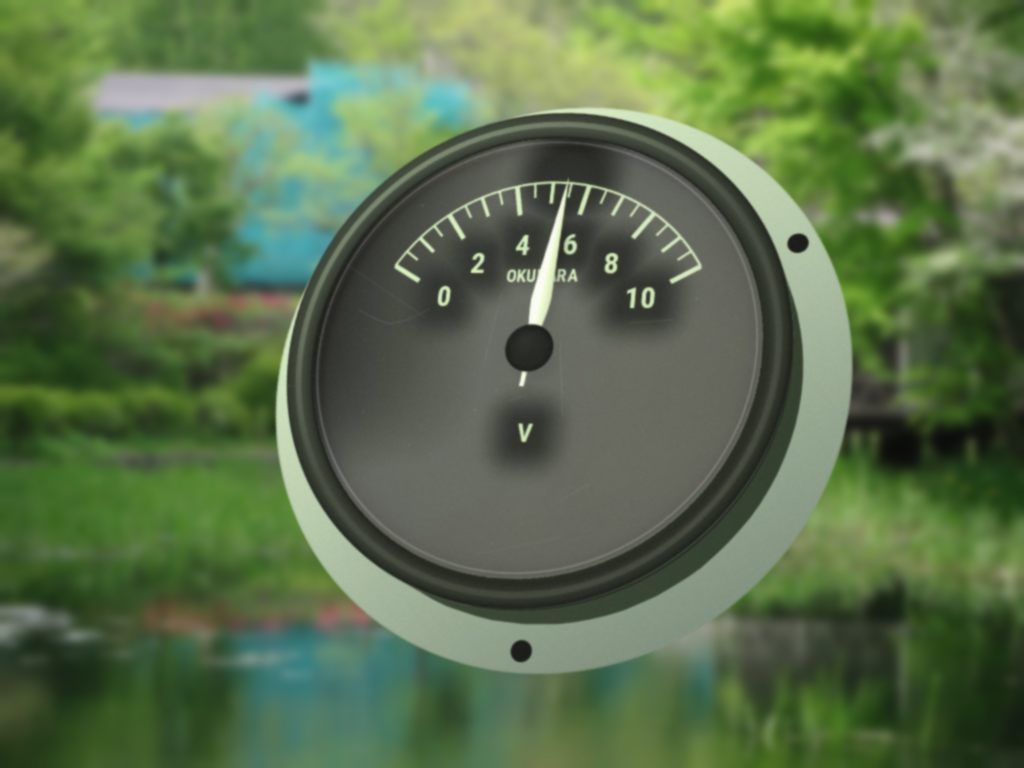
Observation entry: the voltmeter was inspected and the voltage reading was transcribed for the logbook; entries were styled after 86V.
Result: 5.5V
